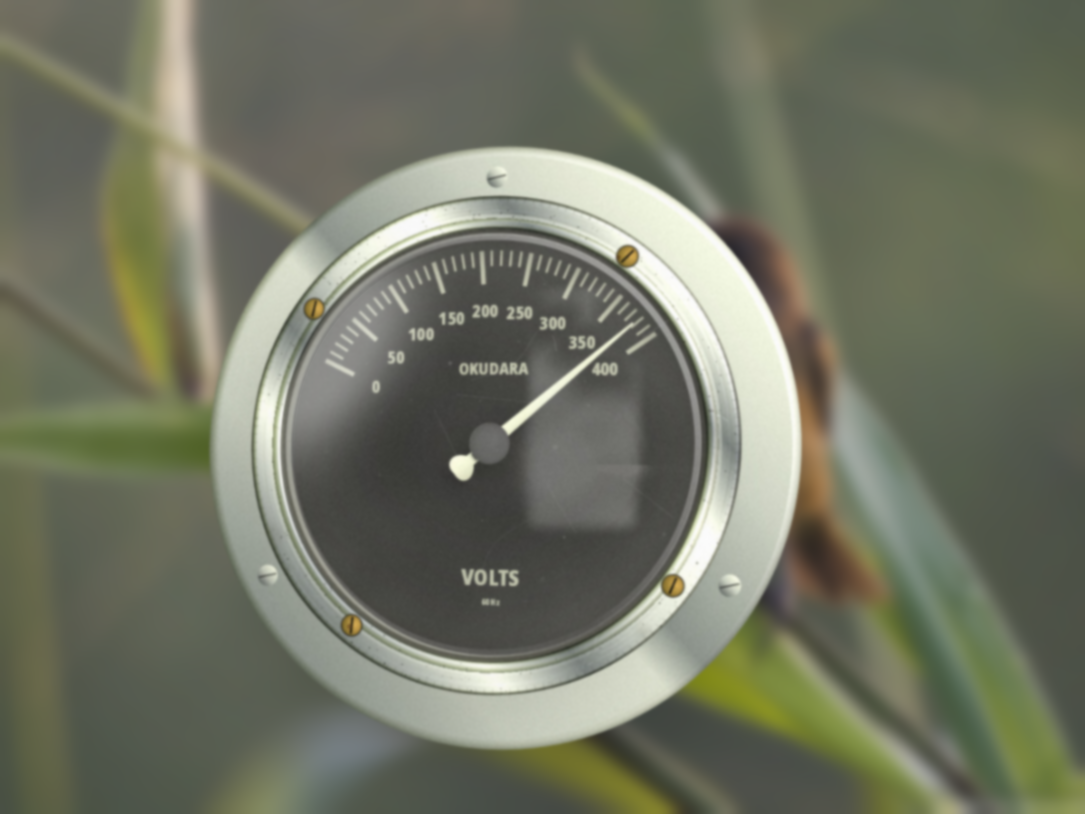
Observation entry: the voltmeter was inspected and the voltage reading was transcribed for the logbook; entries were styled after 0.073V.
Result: 380V
